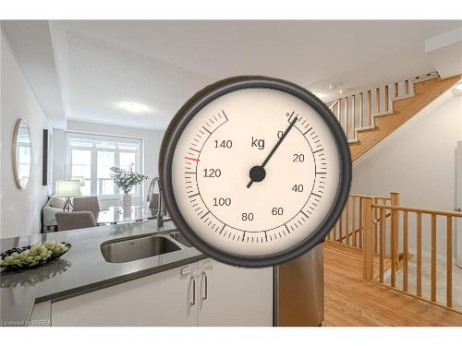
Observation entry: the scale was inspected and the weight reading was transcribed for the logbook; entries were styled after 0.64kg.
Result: 2kg
